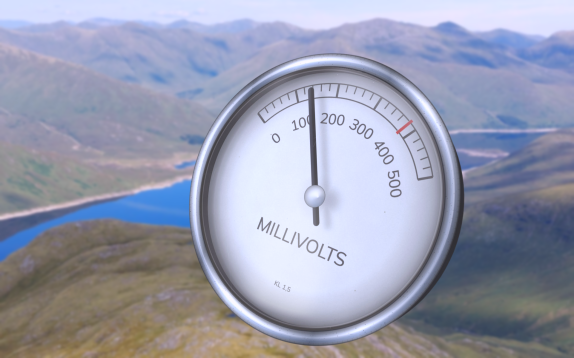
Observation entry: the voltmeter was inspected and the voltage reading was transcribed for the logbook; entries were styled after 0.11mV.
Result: 140mV
